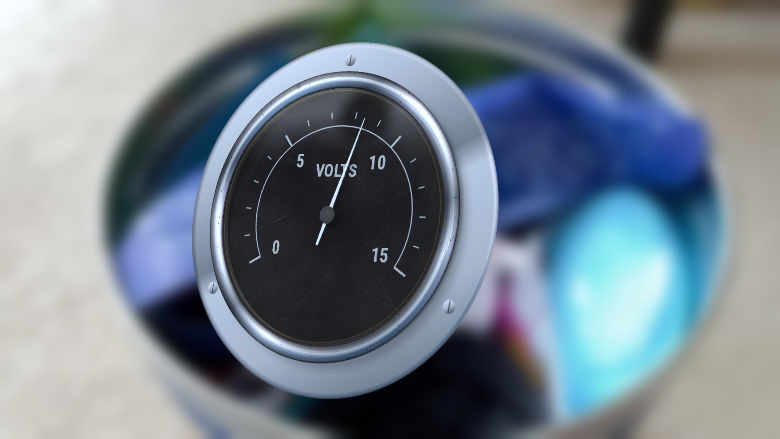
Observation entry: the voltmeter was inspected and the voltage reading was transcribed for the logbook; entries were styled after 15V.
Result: 8.5V
